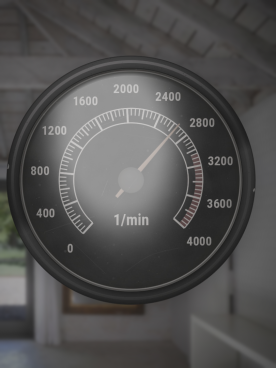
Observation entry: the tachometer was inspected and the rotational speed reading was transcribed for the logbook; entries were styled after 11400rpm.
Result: 2650rpm
